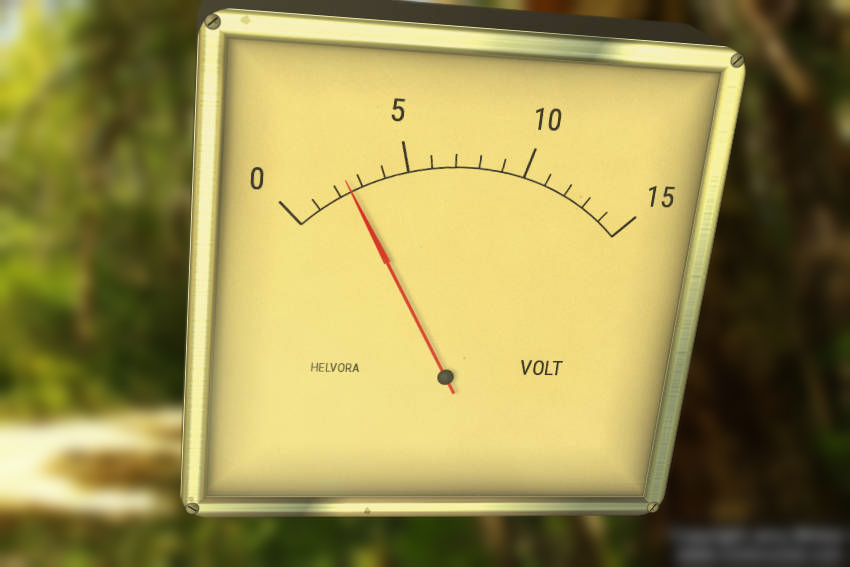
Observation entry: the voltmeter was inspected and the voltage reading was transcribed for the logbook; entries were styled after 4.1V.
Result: 2.5V
